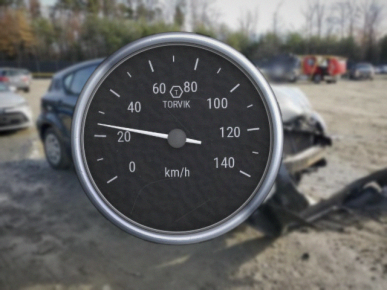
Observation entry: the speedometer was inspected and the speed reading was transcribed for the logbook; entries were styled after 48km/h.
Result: 25km/h
